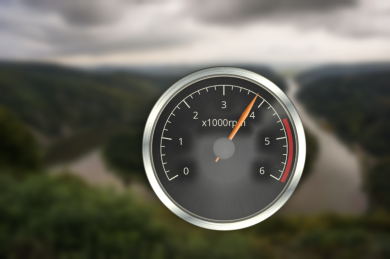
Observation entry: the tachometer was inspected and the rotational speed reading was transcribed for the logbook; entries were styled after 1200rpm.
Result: 3800rpm
